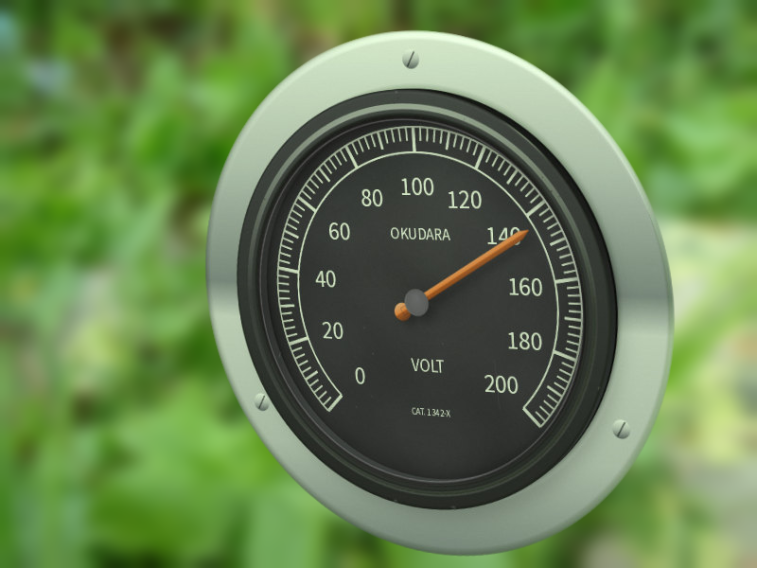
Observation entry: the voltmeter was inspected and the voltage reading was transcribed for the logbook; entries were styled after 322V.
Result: 144V
